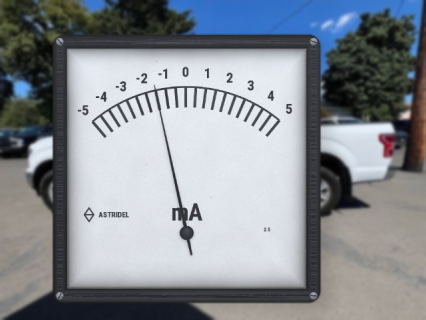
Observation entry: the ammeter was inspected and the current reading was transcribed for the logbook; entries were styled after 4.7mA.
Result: -1.5mA
